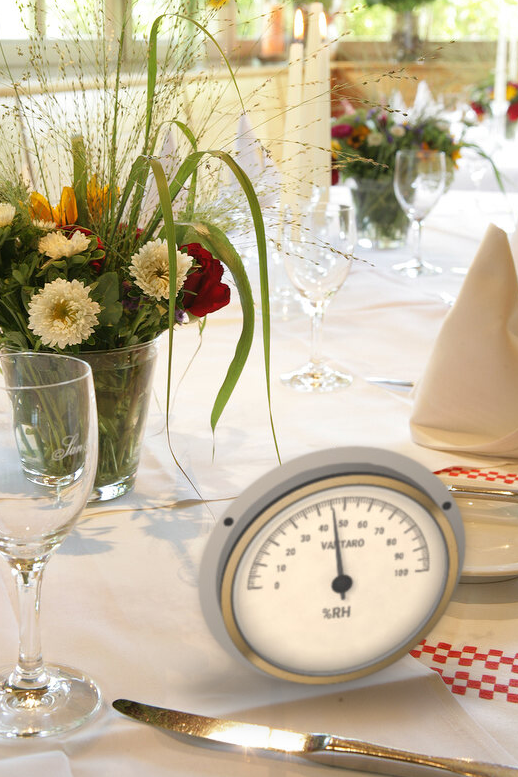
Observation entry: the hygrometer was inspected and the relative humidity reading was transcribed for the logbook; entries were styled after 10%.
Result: 45%
